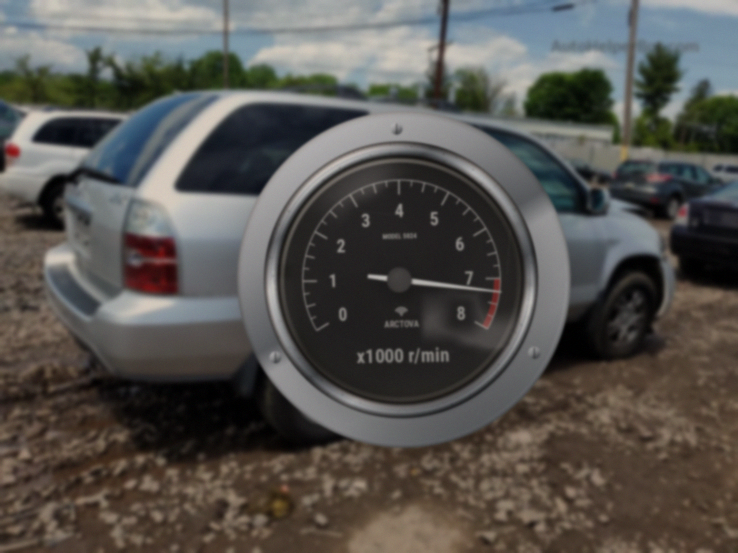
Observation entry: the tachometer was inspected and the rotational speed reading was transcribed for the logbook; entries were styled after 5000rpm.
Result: 7250rpm
